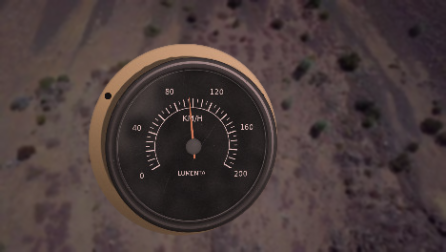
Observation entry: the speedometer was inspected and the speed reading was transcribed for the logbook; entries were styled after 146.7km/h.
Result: 95km/h
